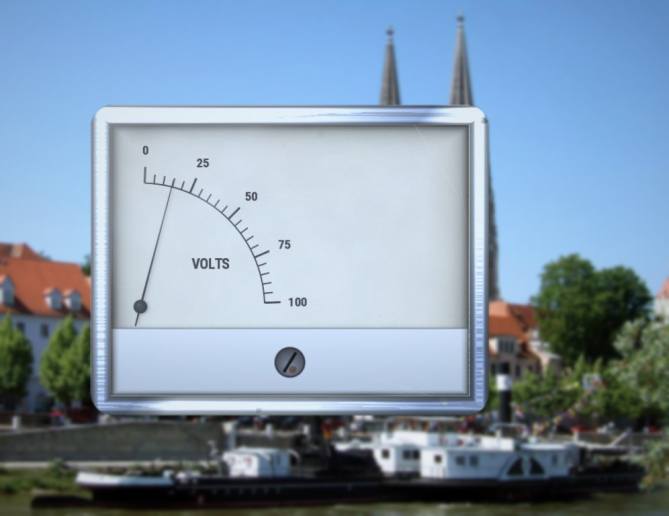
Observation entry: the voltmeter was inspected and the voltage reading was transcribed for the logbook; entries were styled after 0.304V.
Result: 15V
